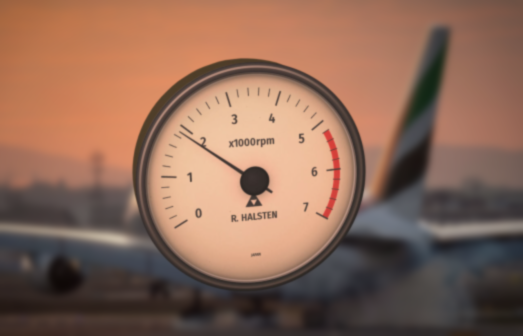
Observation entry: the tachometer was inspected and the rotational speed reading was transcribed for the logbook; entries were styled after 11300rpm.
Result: 1900rpm
